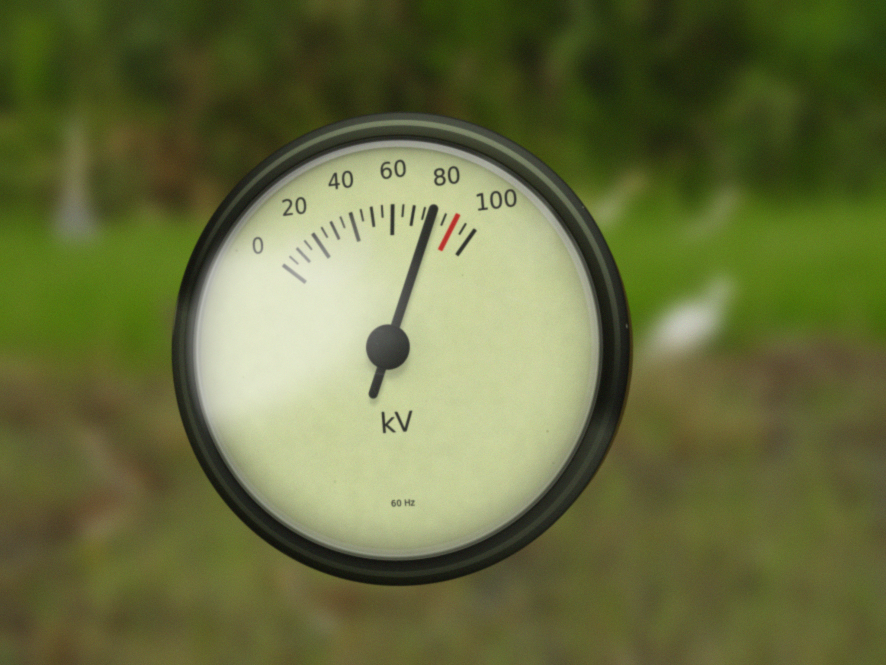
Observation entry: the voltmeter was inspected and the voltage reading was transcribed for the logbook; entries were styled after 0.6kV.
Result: 80kV
